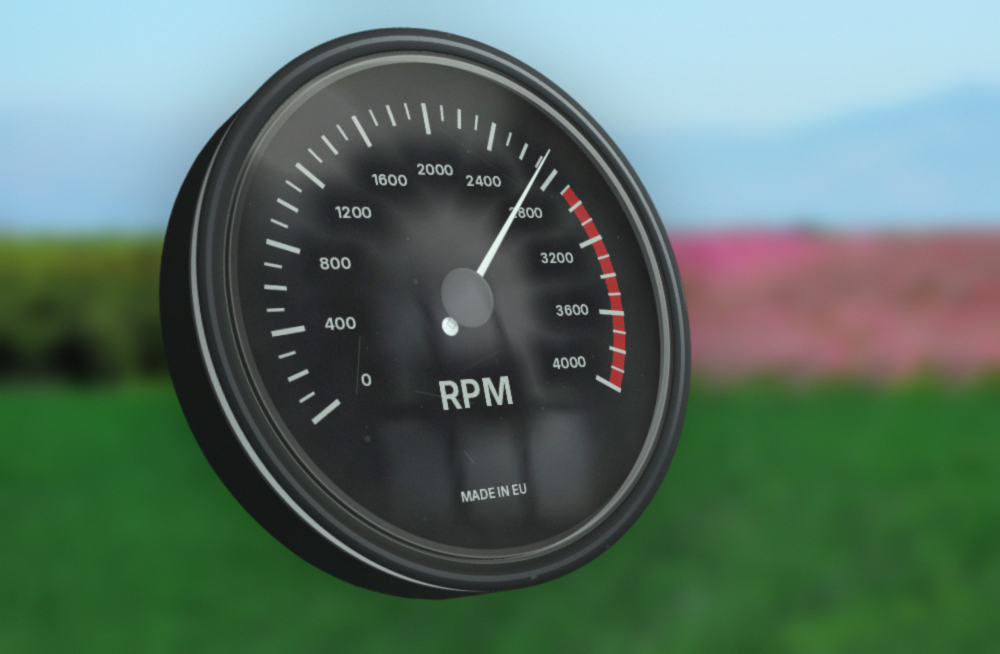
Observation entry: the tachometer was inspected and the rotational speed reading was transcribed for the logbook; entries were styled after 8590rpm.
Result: 2700rpm
